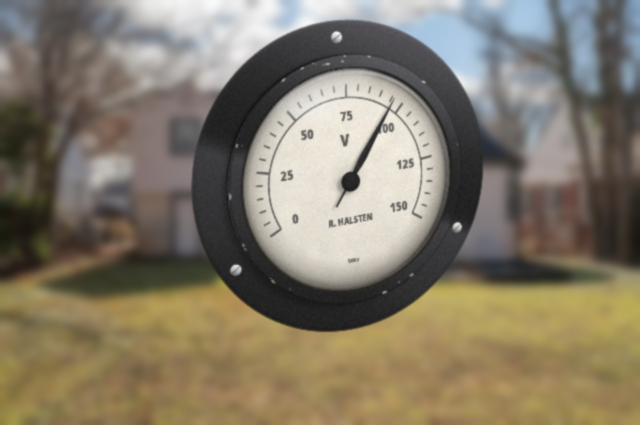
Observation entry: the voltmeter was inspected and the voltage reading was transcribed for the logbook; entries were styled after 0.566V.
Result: 95V
